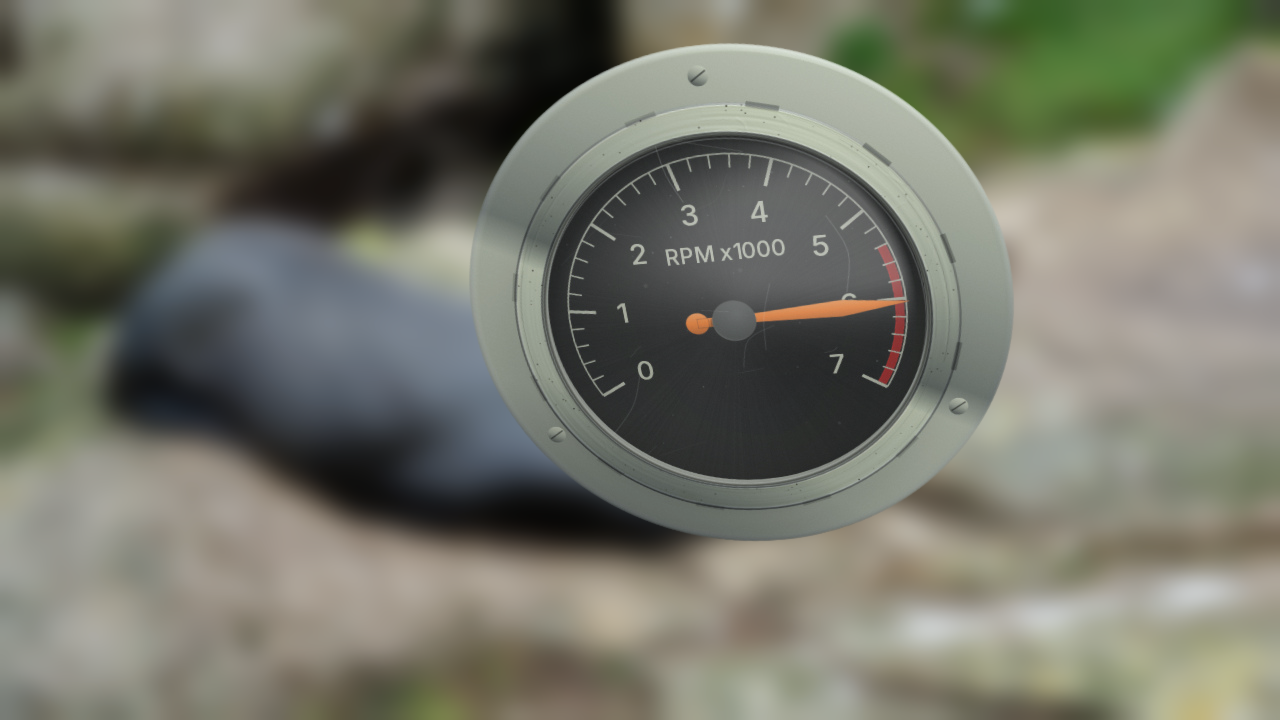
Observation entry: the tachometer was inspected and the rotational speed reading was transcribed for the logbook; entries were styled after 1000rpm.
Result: 6000rpm
